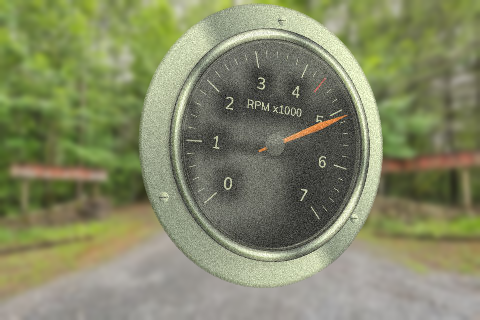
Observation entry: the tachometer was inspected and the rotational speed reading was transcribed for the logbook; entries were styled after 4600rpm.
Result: 5100rpm
